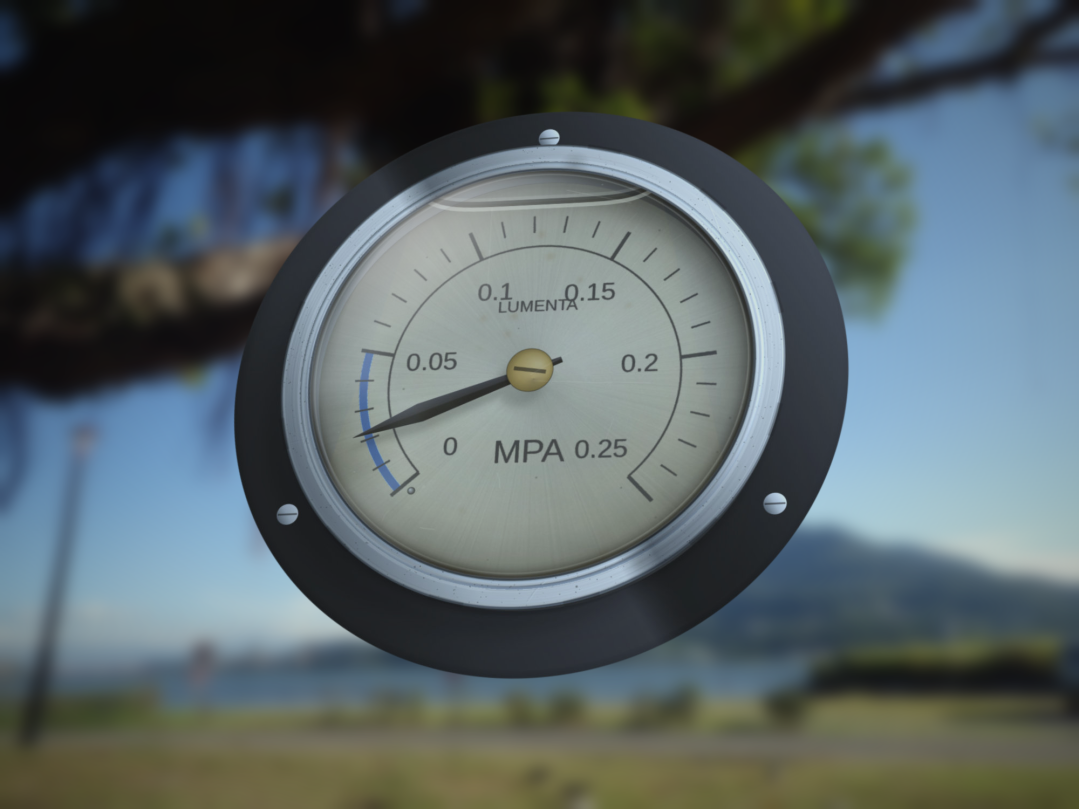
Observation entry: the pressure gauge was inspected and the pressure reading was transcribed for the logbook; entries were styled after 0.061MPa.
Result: 0.02MPa
